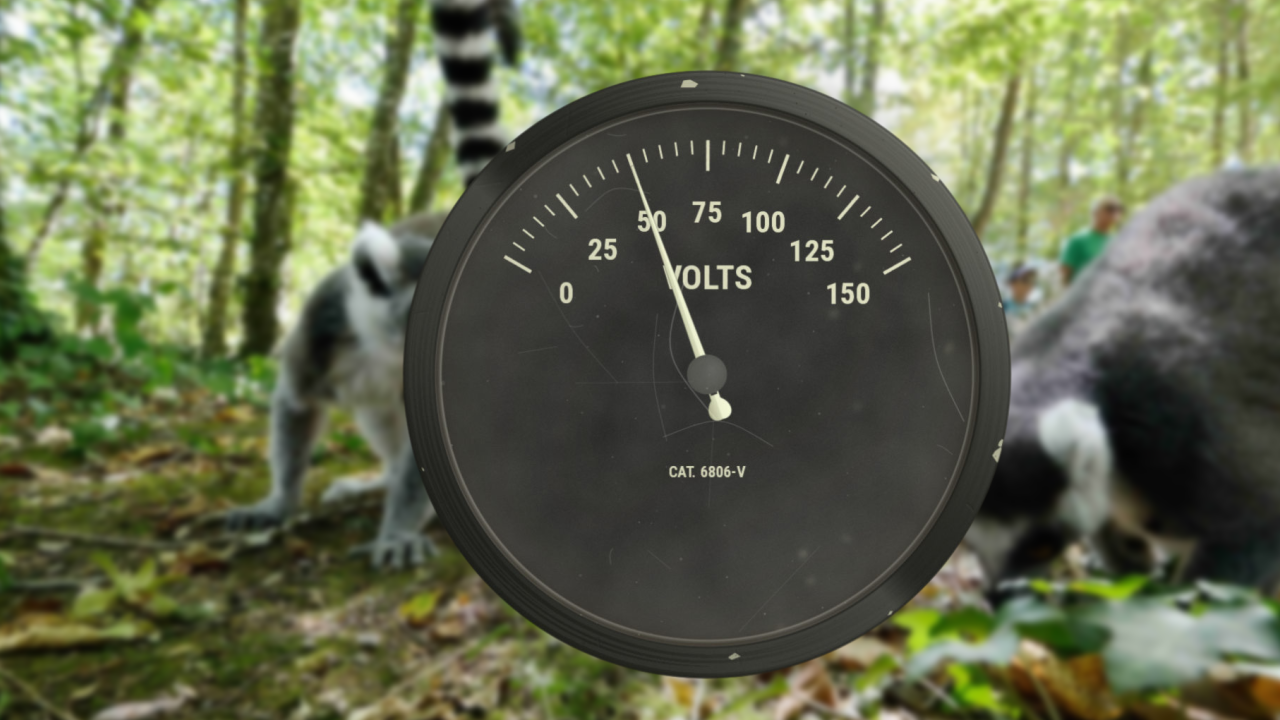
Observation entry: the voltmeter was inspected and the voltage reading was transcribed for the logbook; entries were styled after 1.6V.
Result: 50V
